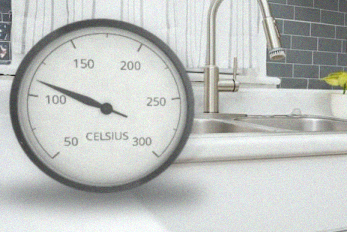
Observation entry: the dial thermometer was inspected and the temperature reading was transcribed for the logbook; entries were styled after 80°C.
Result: 112.5°C
